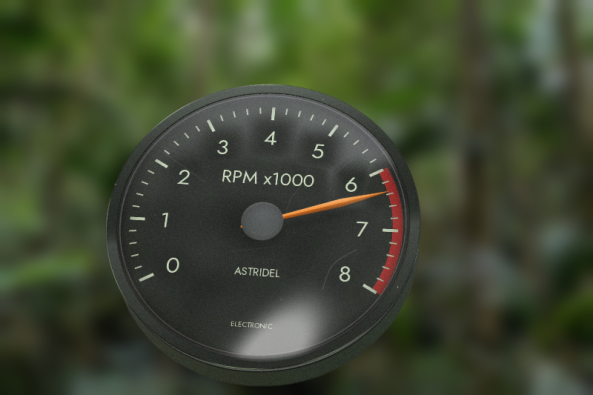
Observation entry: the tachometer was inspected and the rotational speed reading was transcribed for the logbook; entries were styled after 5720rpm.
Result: 6400rpm
